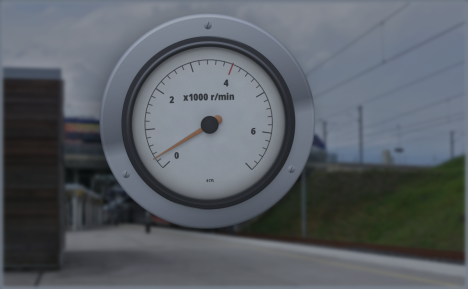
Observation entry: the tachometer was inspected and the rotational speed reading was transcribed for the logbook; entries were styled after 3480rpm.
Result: 300rpm
